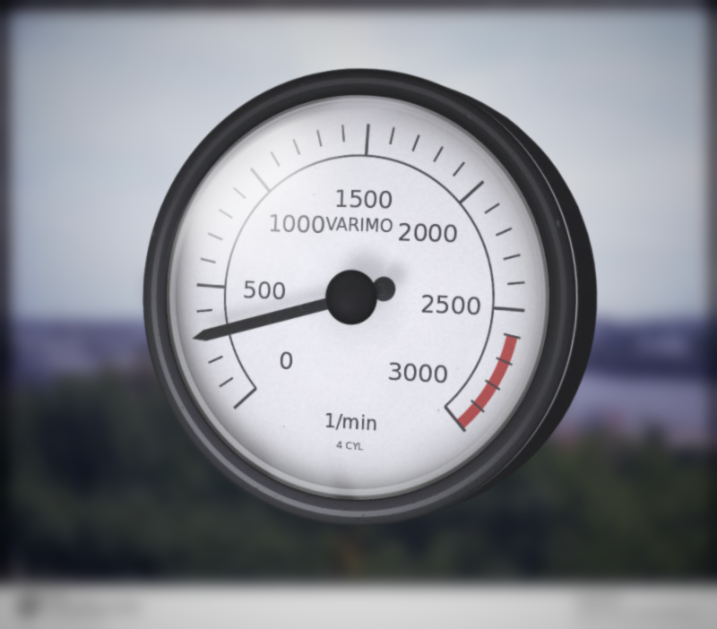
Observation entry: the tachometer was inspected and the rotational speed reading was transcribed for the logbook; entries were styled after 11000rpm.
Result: 300rpm
